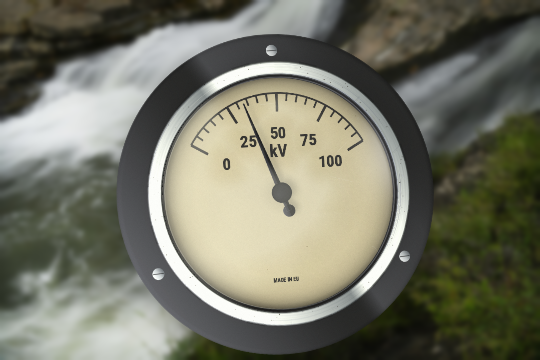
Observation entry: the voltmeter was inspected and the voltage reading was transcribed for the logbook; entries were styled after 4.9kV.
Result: 32.5kV
